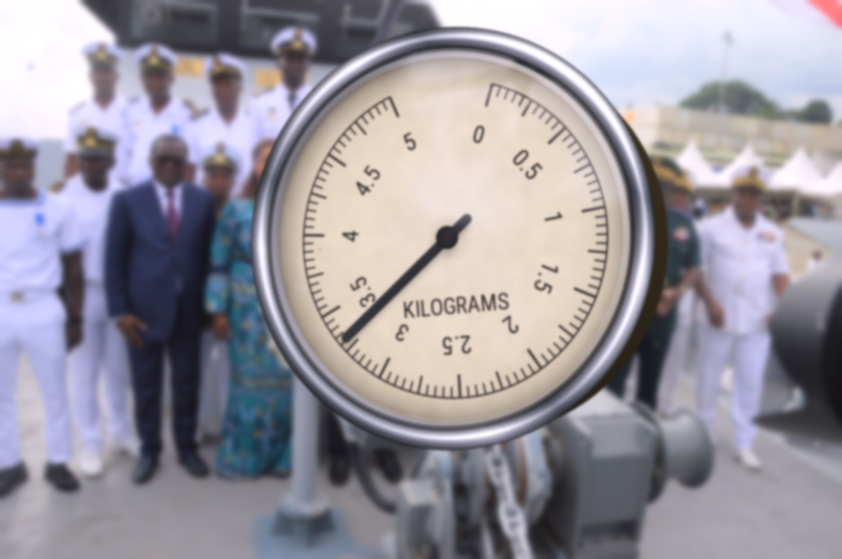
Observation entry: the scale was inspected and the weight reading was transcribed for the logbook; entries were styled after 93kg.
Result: 3.3kg
